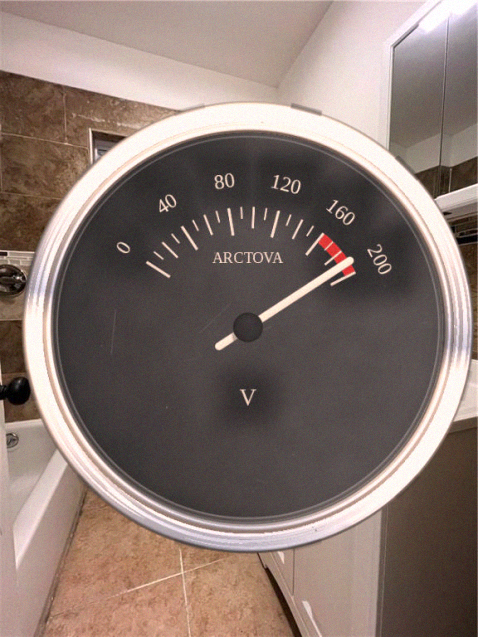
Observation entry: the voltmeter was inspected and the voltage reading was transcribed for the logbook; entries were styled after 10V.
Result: 190V
